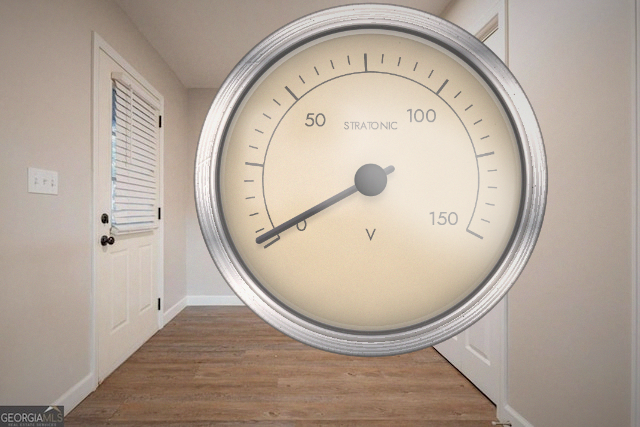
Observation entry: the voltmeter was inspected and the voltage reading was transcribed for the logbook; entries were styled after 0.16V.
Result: 2.5V
